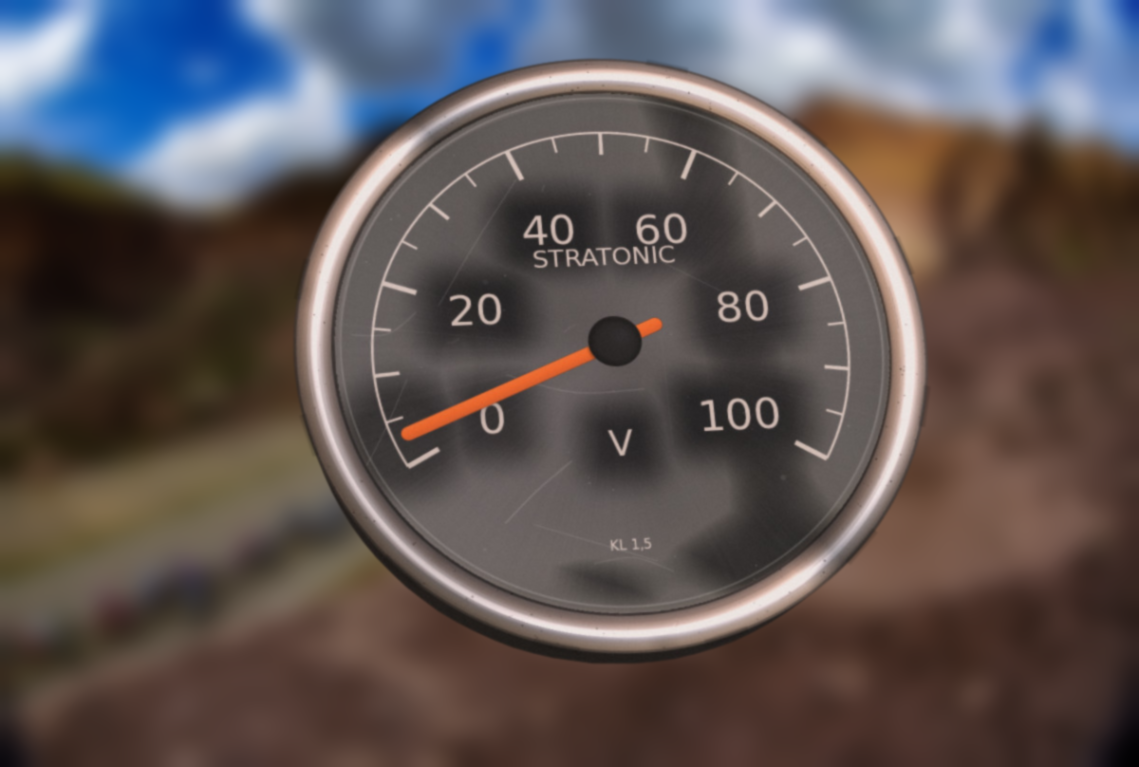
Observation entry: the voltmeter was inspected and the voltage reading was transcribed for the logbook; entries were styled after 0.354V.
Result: 2.5V
